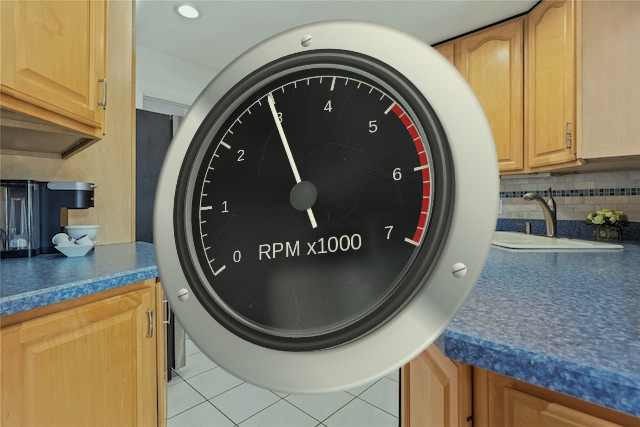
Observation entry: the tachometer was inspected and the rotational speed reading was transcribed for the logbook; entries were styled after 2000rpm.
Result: 3000rpm
